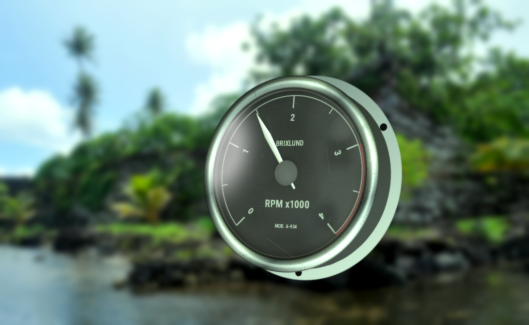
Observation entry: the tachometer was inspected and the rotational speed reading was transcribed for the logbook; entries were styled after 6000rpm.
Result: 1500rpm
